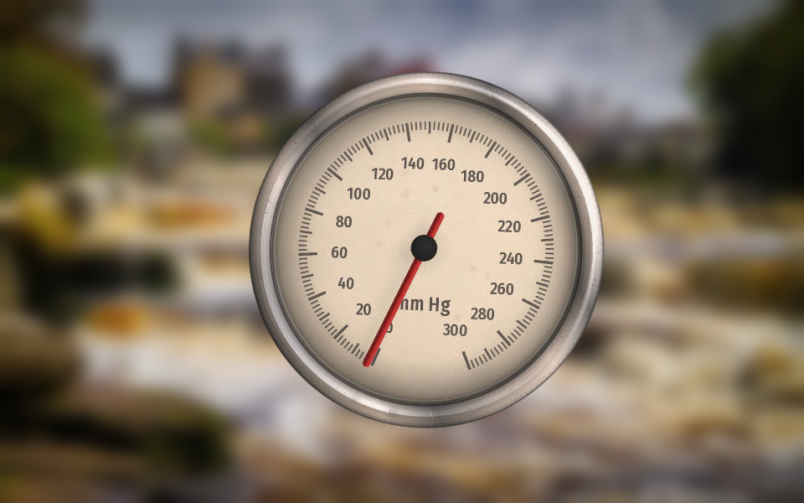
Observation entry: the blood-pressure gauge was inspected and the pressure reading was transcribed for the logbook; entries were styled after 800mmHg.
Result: 2mmHg
